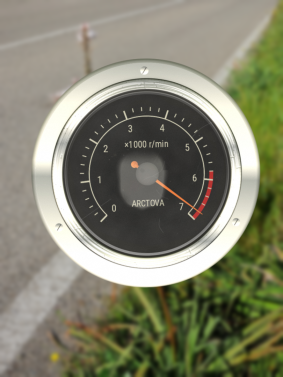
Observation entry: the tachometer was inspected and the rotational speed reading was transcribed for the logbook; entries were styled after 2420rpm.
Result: 6800rpm
